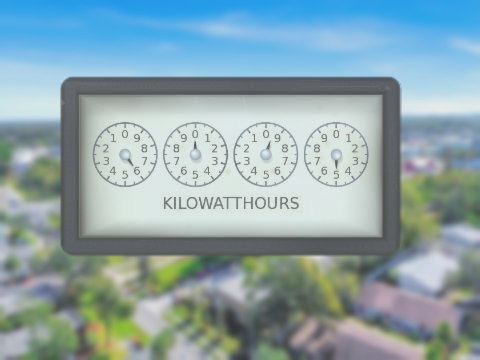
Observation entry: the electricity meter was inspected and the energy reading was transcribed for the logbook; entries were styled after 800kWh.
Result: 5995kWh
